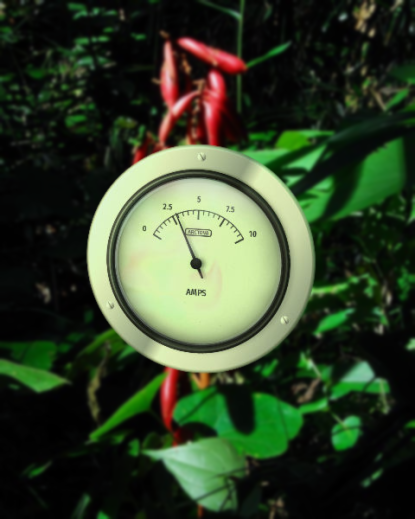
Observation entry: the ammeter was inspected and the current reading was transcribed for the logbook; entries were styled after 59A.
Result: 3A
